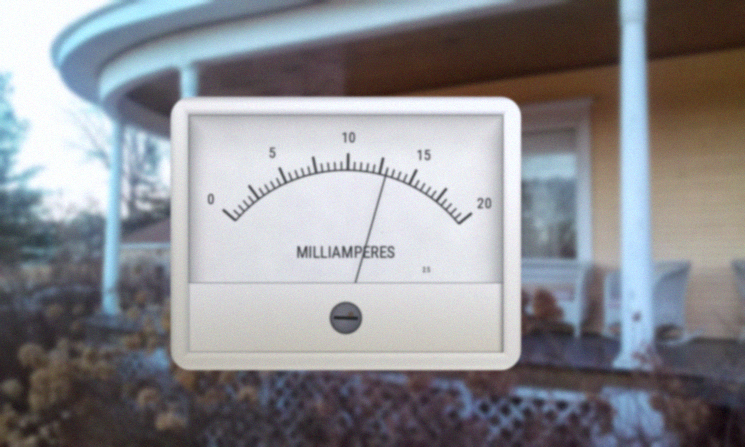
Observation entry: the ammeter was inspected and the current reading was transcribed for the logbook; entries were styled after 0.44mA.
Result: 13mA
